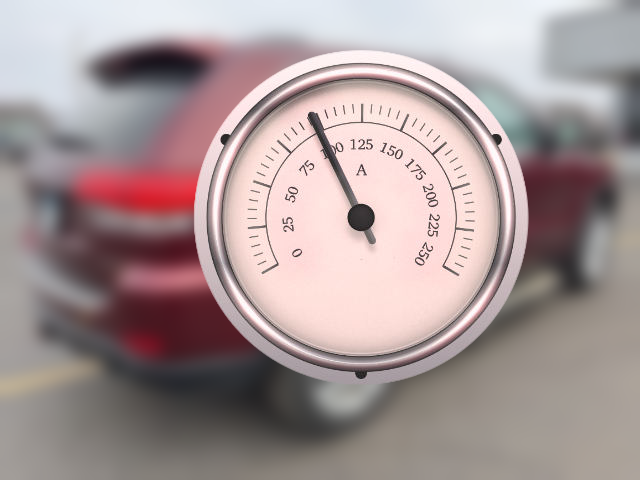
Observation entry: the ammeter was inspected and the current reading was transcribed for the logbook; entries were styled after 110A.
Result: 97.5A
